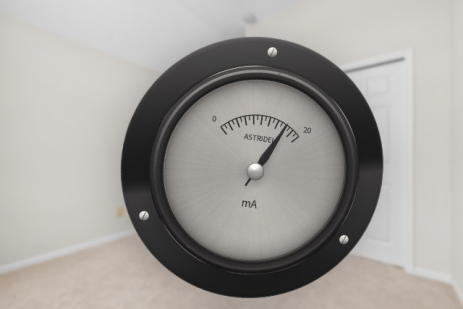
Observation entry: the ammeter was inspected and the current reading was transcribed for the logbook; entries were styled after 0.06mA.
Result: 16mA
